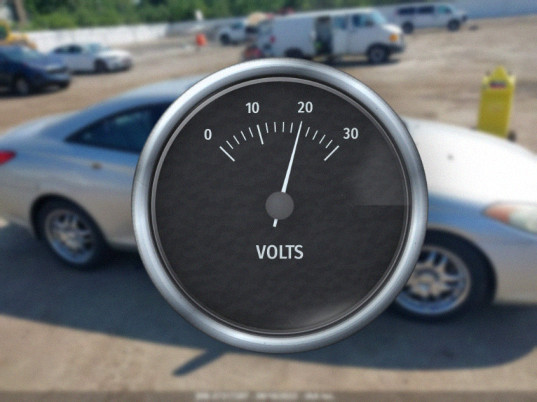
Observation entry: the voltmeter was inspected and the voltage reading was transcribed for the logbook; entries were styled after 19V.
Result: 20V
